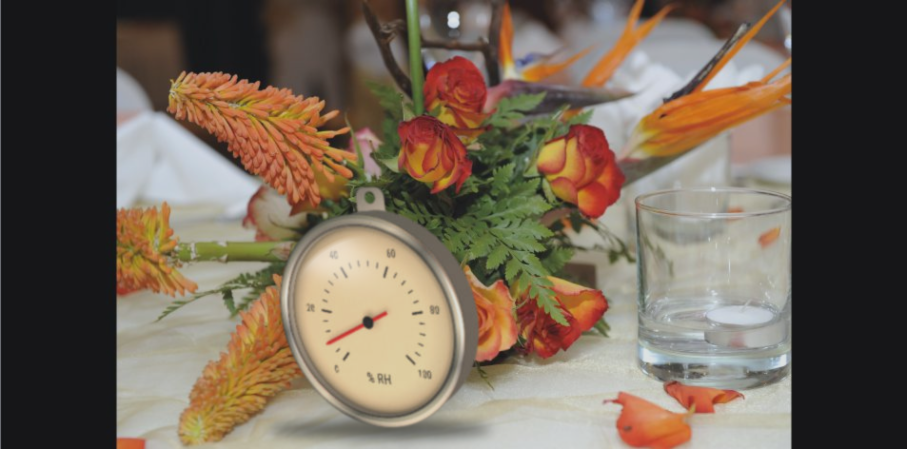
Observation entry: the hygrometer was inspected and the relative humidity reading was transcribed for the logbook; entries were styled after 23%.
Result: 8%
